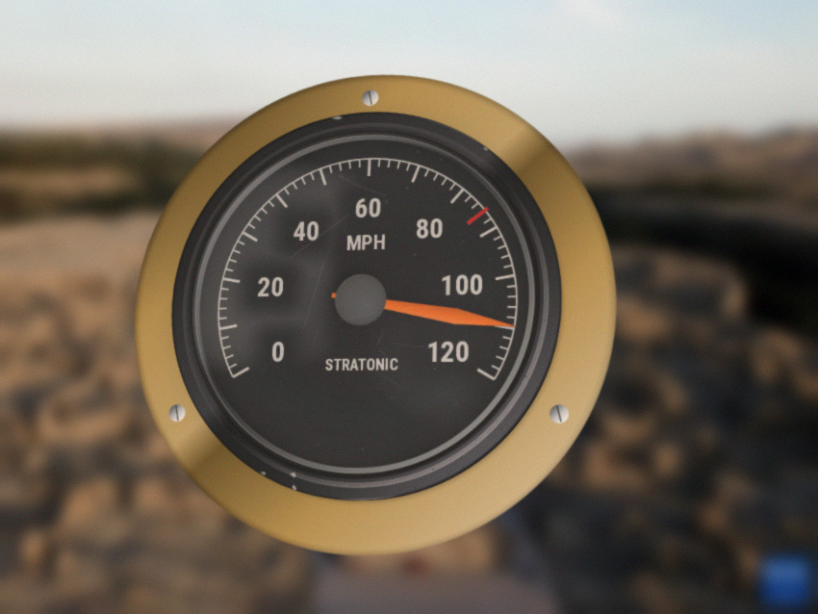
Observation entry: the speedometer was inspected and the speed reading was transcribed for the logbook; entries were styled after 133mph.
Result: 110mph
